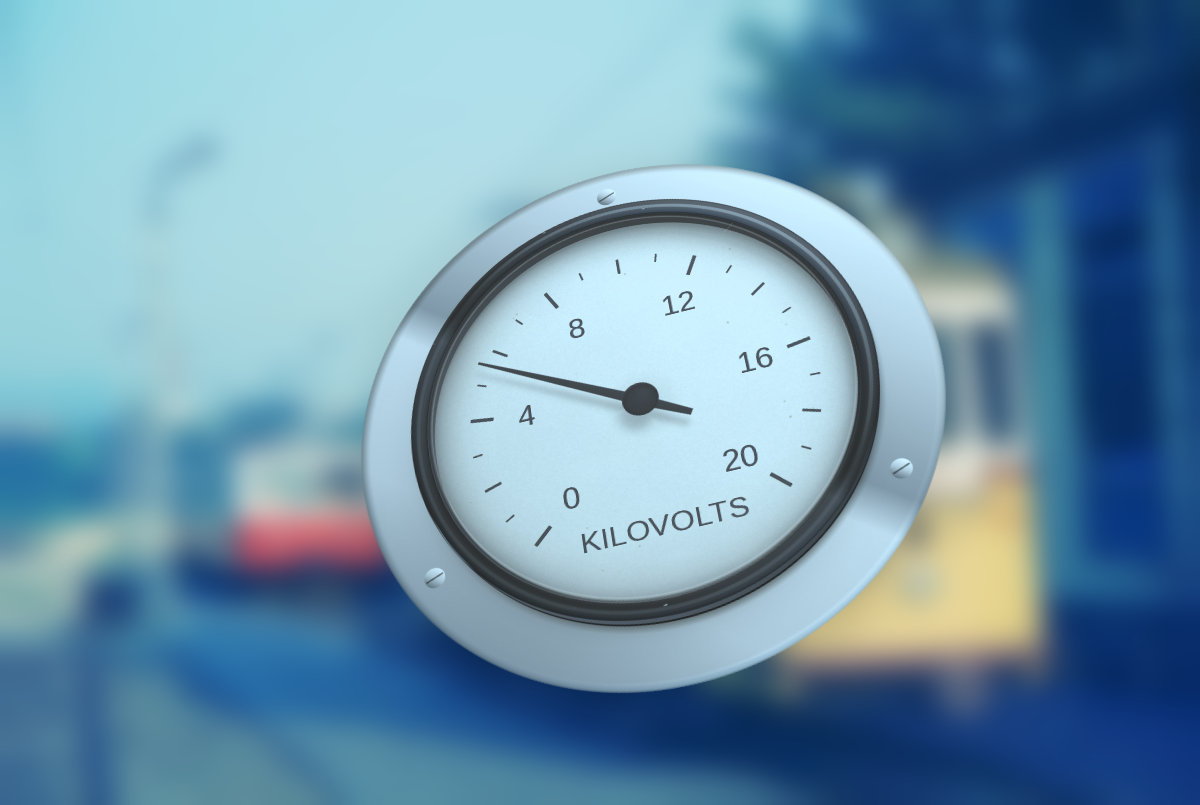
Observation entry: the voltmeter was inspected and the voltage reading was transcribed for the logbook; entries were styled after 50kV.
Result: 5.5kV
